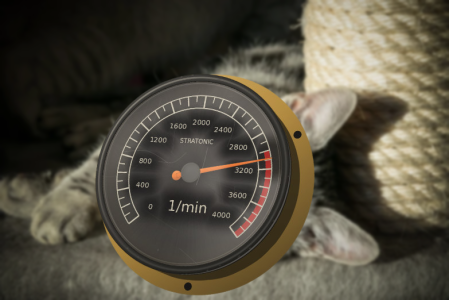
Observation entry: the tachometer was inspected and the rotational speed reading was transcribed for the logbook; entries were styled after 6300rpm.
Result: 3100rpm
